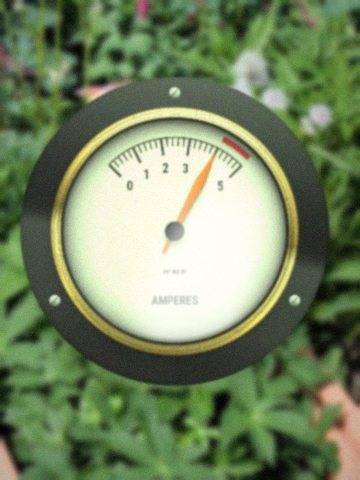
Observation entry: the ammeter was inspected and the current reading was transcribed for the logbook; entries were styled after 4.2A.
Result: 4A
